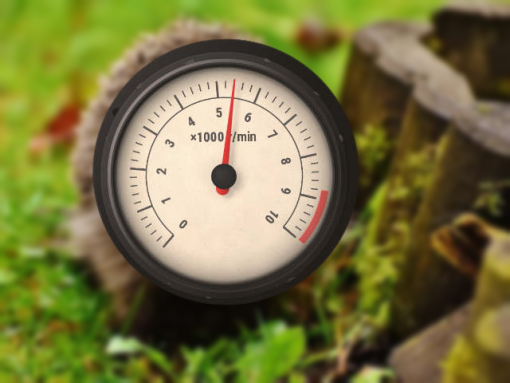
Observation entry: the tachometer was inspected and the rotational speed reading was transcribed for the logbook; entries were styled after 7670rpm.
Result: 5400rpm
